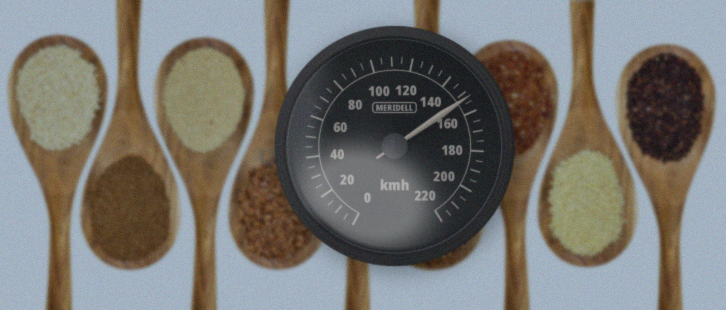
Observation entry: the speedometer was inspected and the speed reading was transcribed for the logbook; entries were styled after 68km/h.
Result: 152.5km/h
